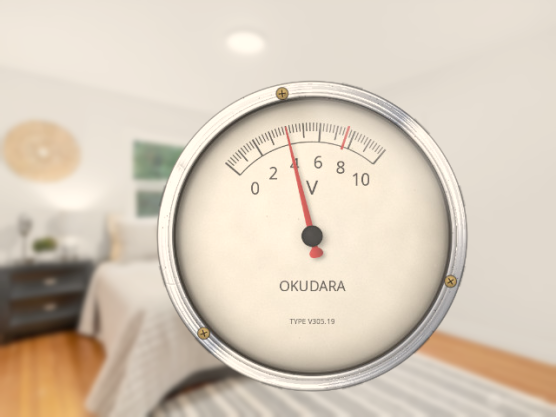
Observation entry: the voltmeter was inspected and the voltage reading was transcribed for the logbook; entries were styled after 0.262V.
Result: 4V
